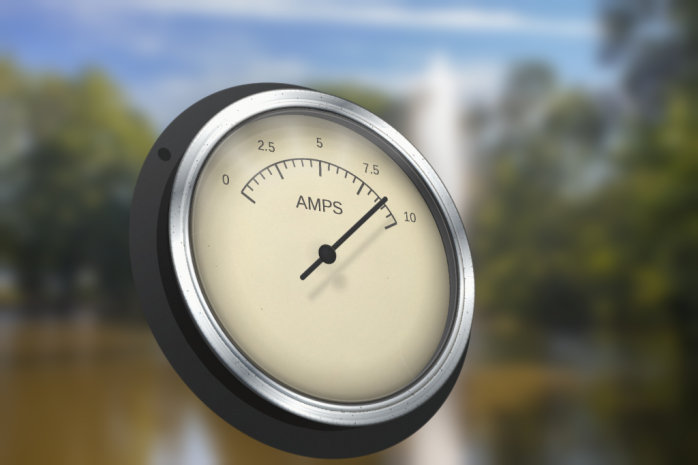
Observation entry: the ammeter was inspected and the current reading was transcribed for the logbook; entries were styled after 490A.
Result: 8.75A
